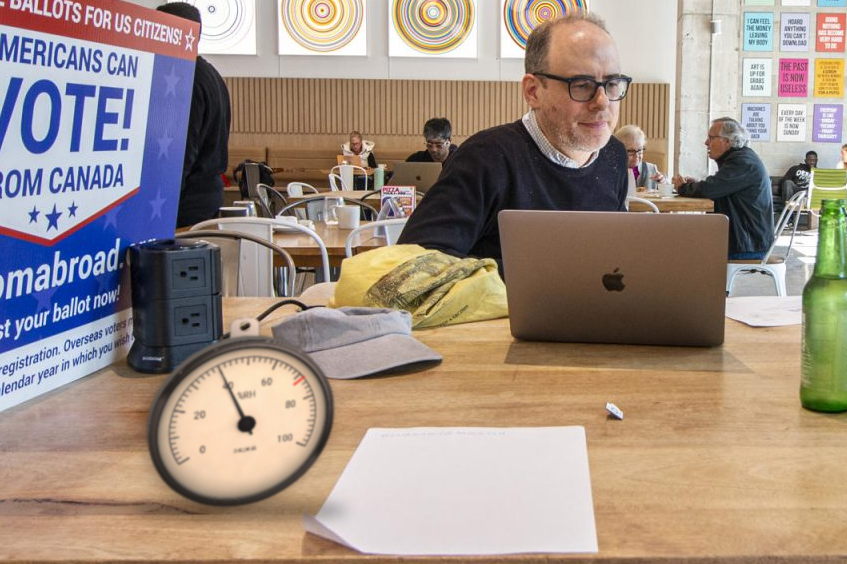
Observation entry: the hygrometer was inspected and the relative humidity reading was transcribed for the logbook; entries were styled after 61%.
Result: 40%
